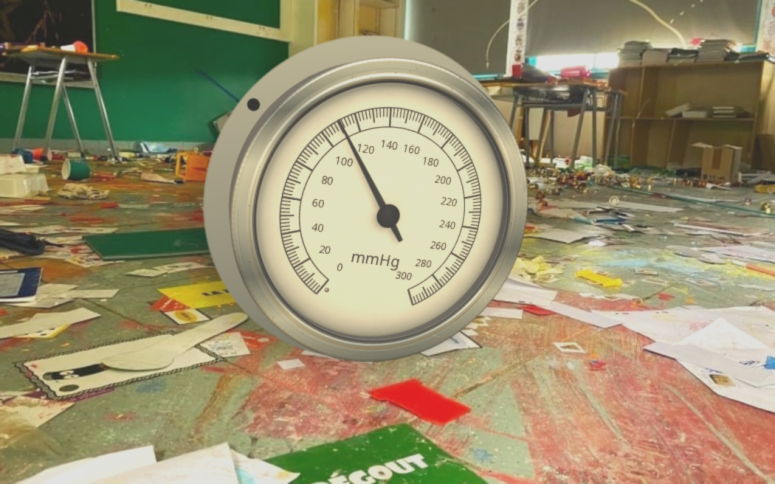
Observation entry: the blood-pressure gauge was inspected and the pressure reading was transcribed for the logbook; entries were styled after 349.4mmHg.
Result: 110mmHg
